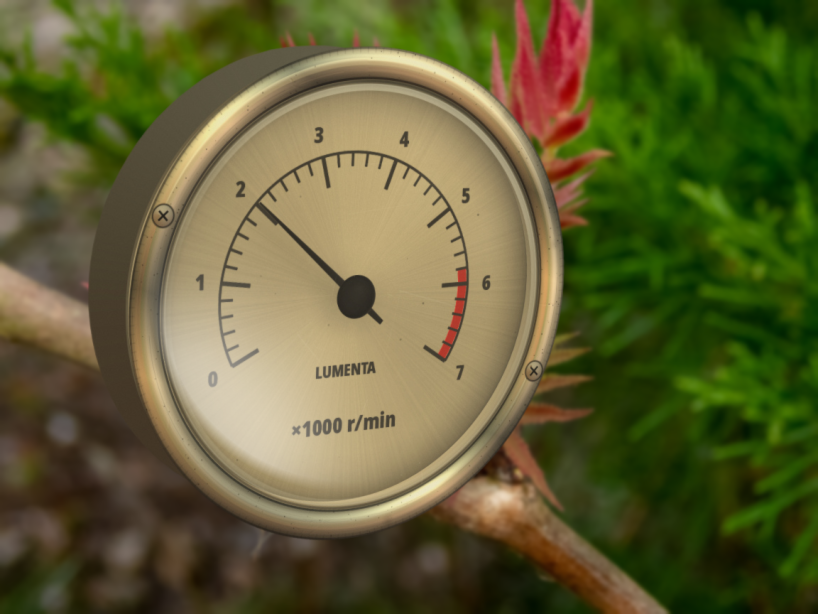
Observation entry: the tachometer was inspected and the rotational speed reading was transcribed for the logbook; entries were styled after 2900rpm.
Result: 2000rpm
